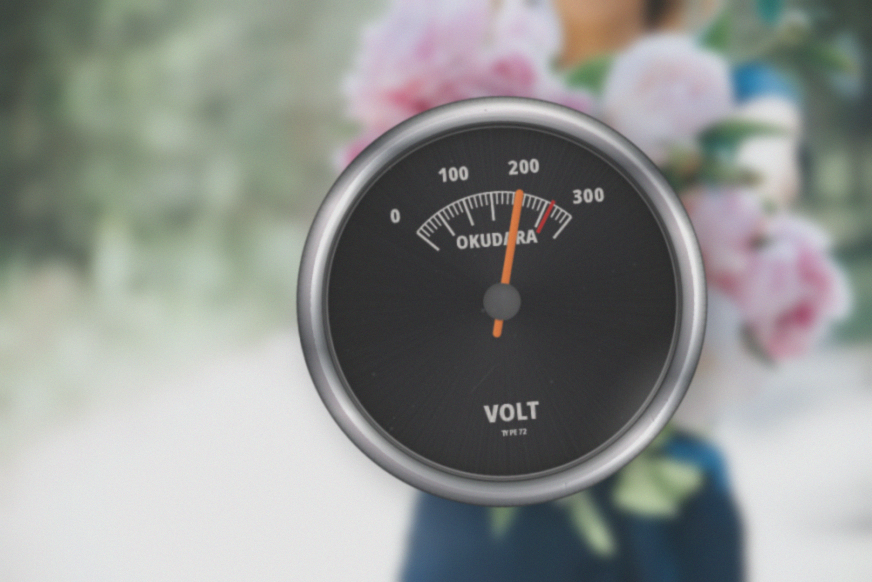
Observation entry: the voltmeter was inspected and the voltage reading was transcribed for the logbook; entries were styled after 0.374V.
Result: 200V
